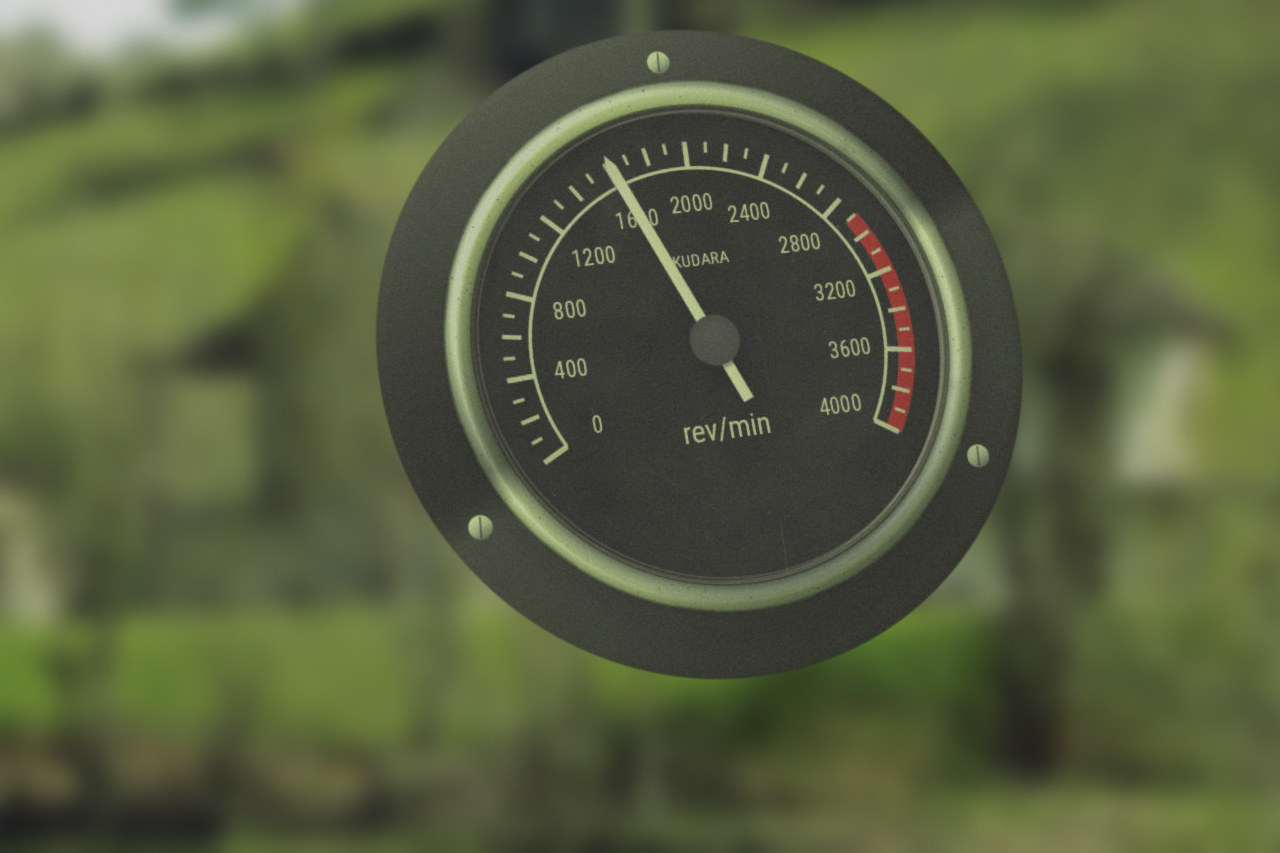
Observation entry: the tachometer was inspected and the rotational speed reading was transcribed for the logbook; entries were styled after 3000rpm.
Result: 1600rpm
